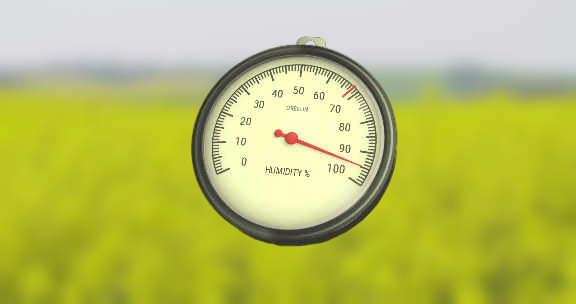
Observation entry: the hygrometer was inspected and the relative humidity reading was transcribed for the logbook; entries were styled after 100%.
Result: 95%
